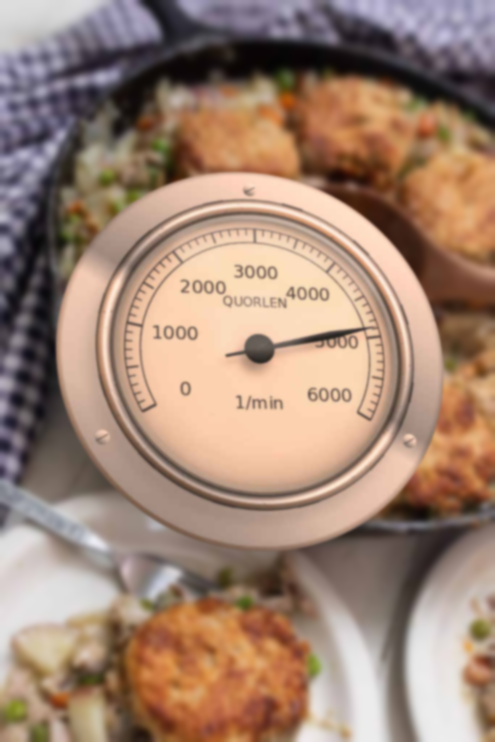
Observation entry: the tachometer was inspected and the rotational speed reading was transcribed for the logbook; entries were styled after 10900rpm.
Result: 4900rpm
